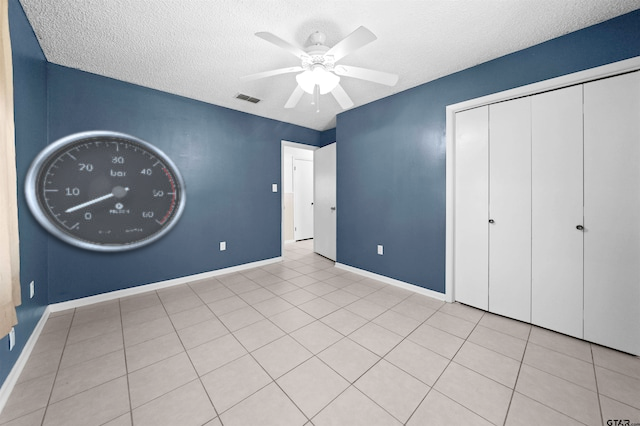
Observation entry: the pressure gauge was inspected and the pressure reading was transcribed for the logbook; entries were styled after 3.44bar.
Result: 4bar
